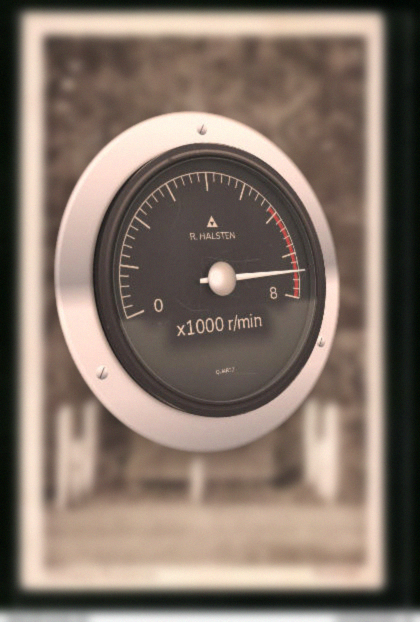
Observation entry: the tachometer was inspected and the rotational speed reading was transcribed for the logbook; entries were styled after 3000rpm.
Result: 7400rpm
